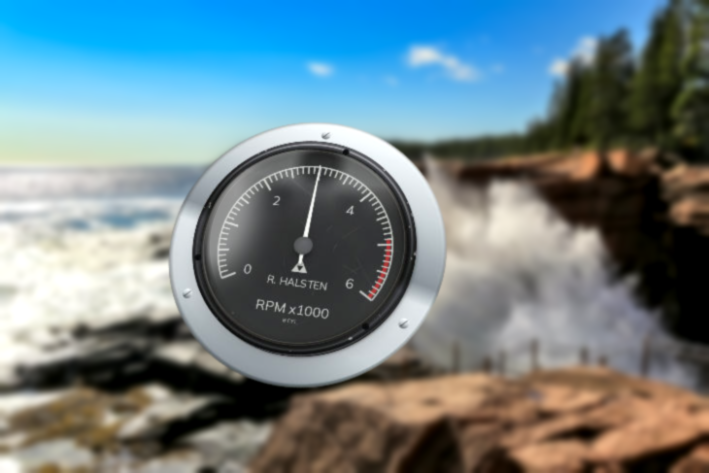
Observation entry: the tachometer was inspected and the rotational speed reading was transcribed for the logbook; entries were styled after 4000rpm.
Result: 3000rpm
